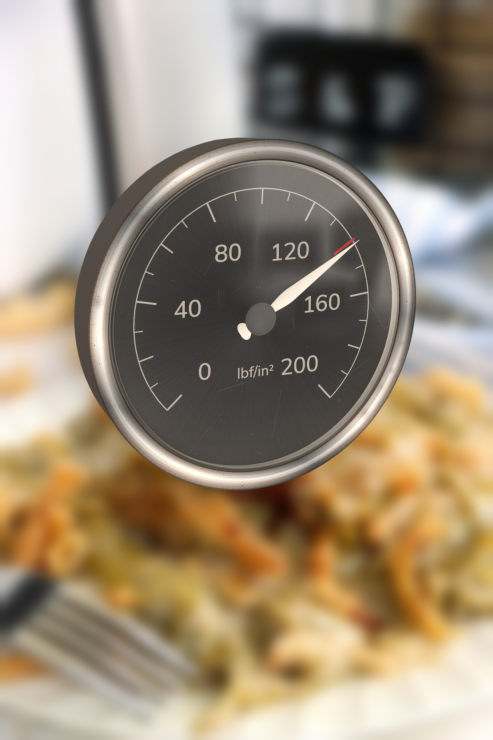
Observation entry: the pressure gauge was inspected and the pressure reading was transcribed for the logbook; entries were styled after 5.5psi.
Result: 140psi
